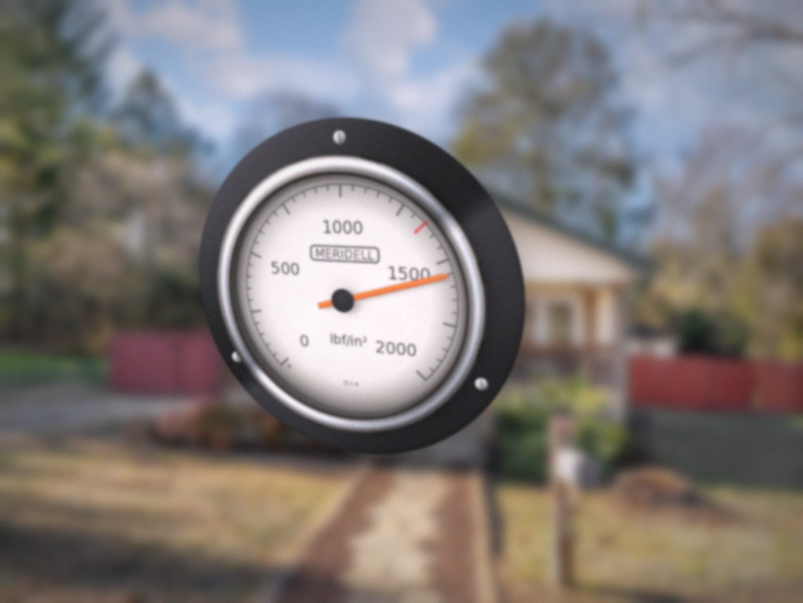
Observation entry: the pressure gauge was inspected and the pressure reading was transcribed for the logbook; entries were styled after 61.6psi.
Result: 1550psi
